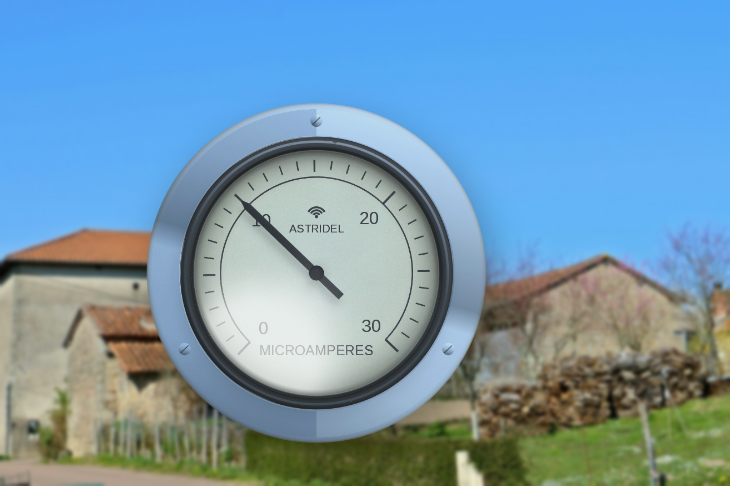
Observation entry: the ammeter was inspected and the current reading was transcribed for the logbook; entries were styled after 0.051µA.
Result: 10µA
